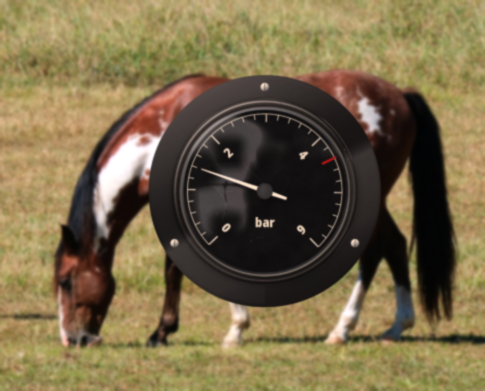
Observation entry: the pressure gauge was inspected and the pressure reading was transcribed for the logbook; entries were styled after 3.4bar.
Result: 1.4bar
